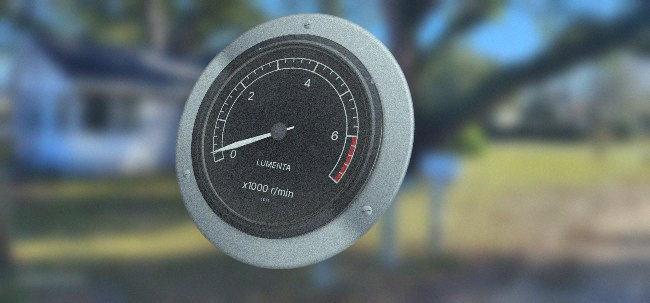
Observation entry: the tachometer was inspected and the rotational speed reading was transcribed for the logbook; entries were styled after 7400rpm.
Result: 200rpm
